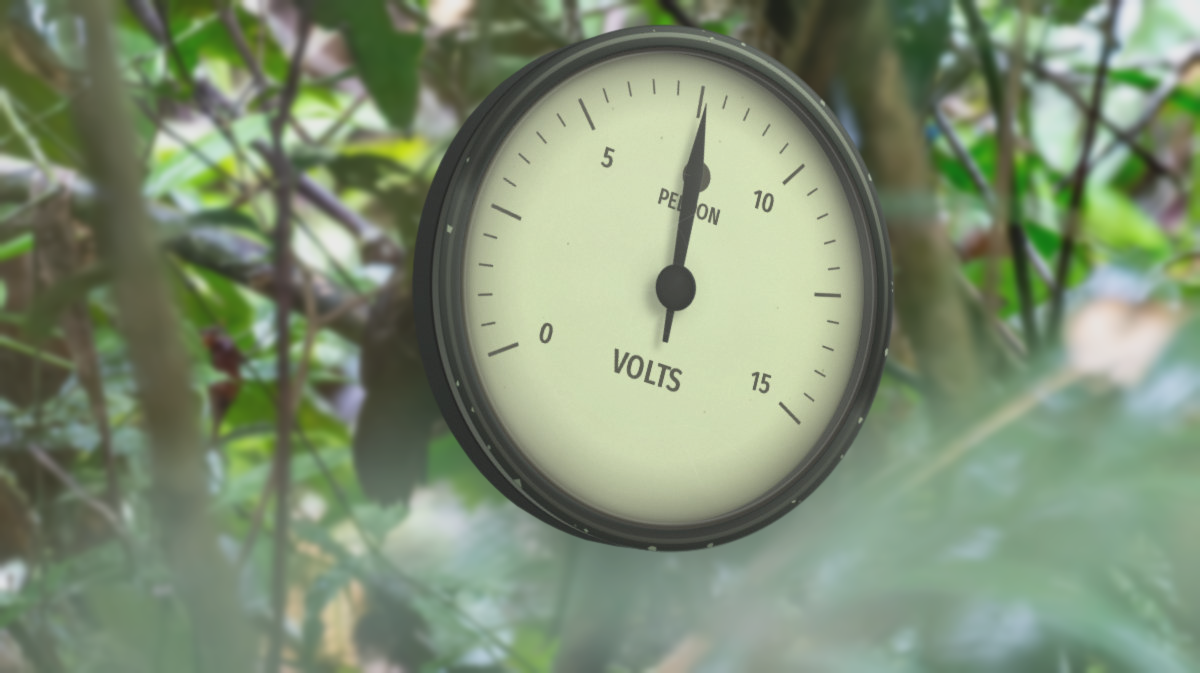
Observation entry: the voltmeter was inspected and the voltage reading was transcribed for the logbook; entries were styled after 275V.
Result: 7.5V
